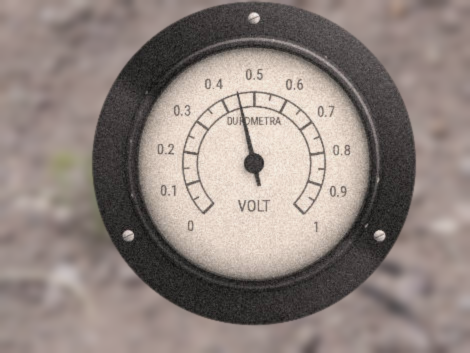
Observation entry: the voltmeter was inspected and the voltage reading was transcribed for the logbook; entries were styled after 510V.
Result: 0.45V
